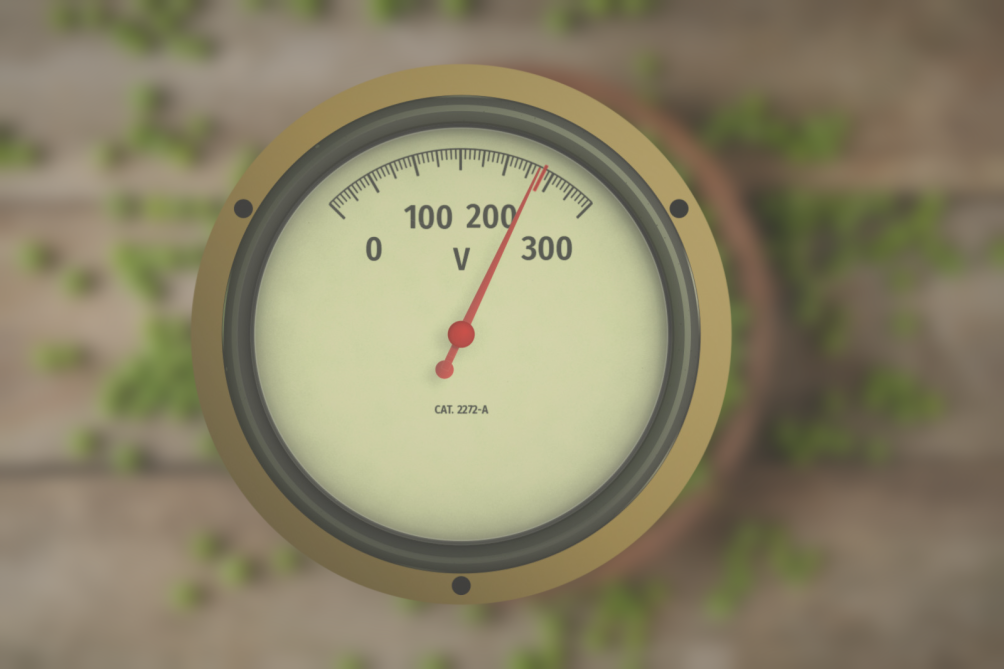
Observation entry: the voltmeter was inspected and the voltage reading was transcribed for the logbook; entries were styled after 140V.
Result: 235V
